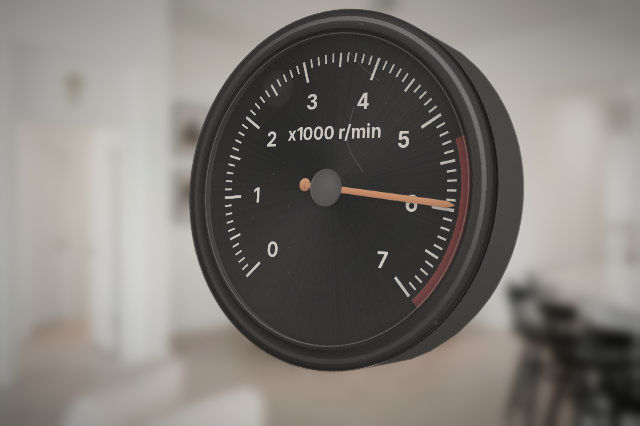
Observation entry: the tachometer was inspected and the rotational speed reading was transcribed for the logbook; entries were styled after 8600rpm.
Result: 5950rpm
